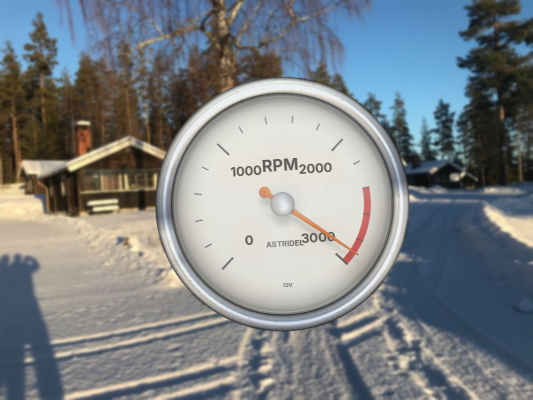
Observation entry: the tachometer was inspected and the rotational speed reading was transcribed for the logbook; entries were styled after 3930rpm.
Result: 2900rpm
